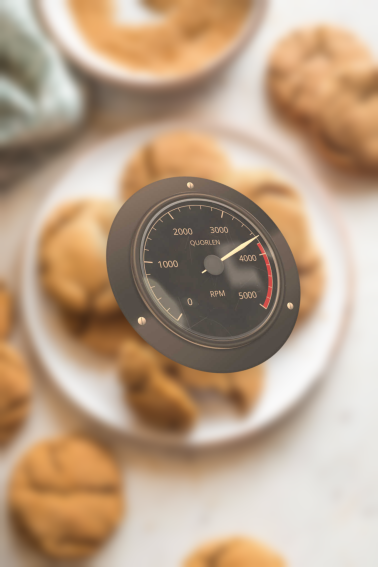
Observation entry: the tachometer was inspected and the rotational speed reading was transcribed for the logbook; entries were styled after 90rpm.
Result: 3700rpm
